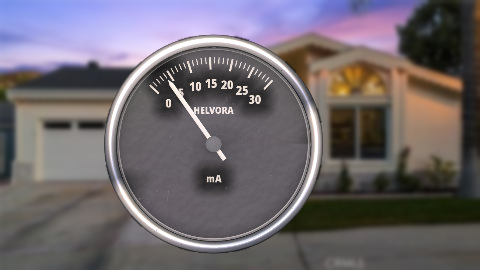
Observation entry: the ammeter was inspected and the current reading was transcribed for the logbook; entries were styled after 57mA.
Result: 4mA
